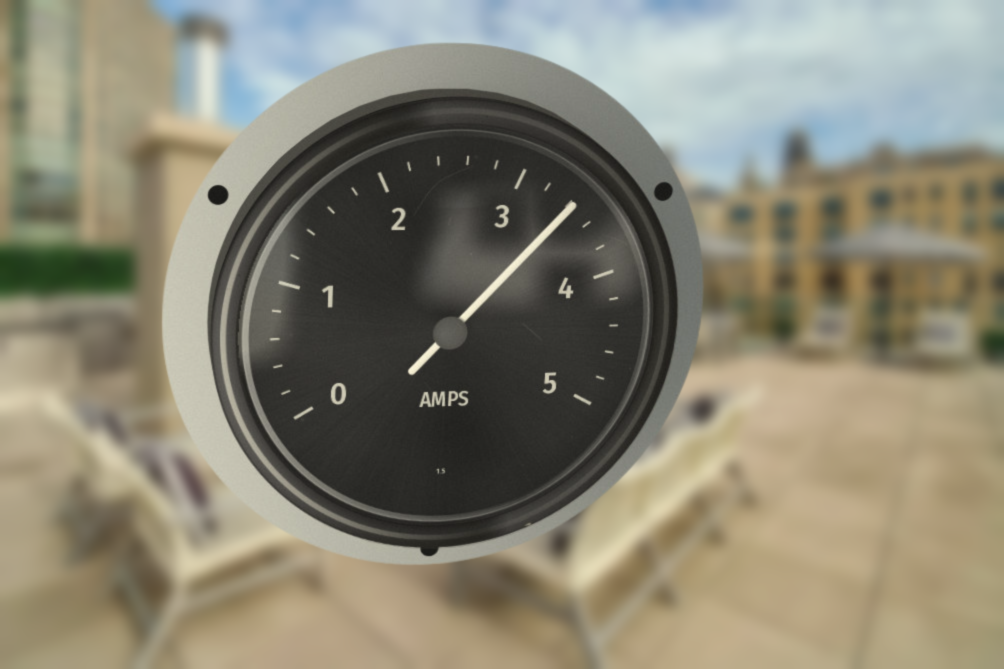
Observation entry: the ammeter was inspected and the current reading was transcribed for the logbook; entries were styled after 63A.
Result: 3.4A
